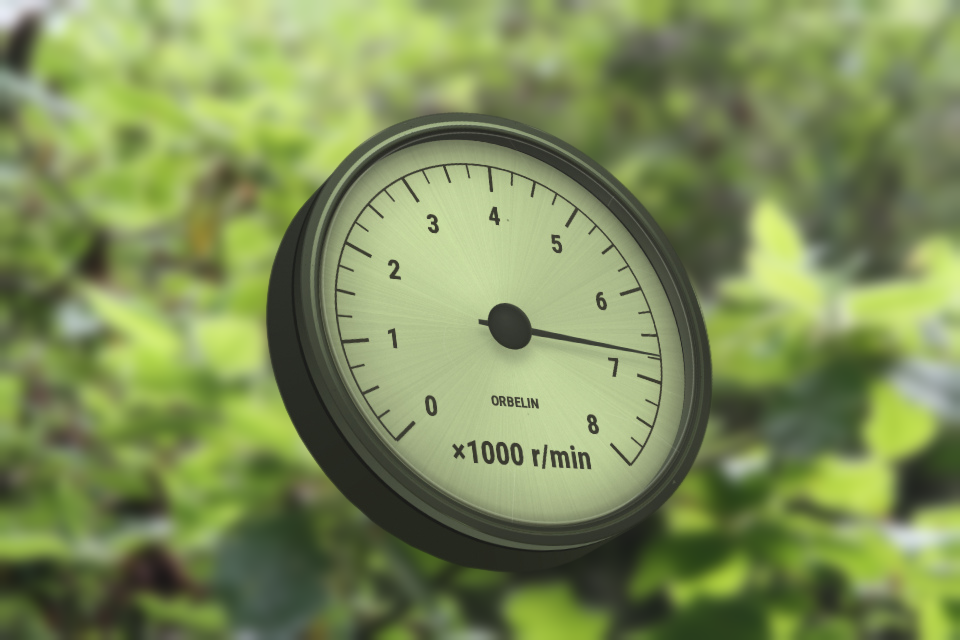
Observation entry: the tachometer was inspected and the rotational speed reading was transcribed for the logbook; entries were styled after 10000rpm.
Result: 6750rpm
